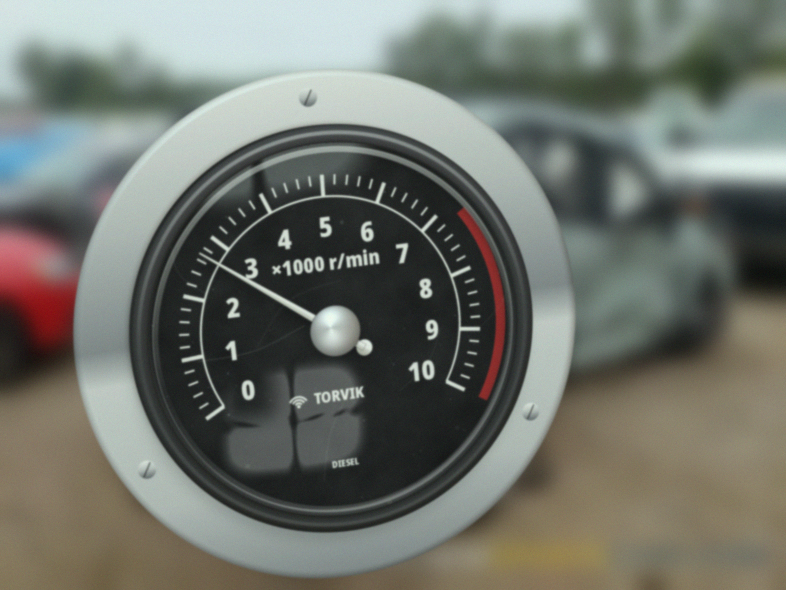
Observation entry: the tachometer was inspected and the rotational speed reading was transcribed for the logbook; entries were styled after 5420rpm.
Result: 2700rpm
